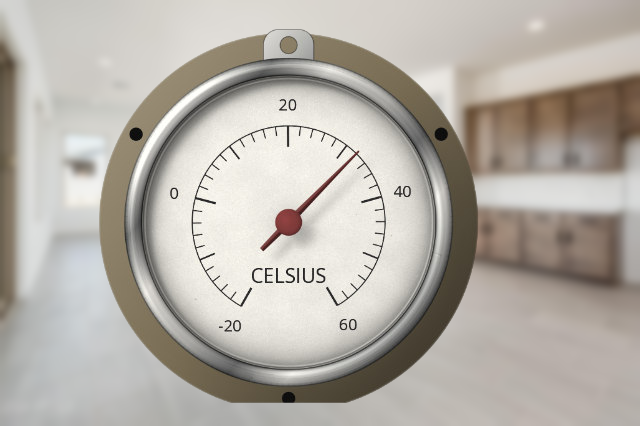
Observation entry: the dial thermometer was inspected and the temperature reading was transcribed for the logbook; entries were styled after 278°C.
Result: 32°C
